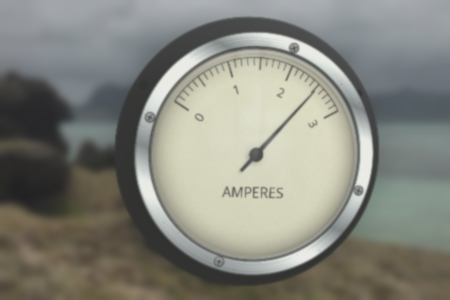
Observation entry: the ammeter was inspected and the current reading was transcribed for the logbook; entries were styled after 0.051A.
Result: 2.5A
